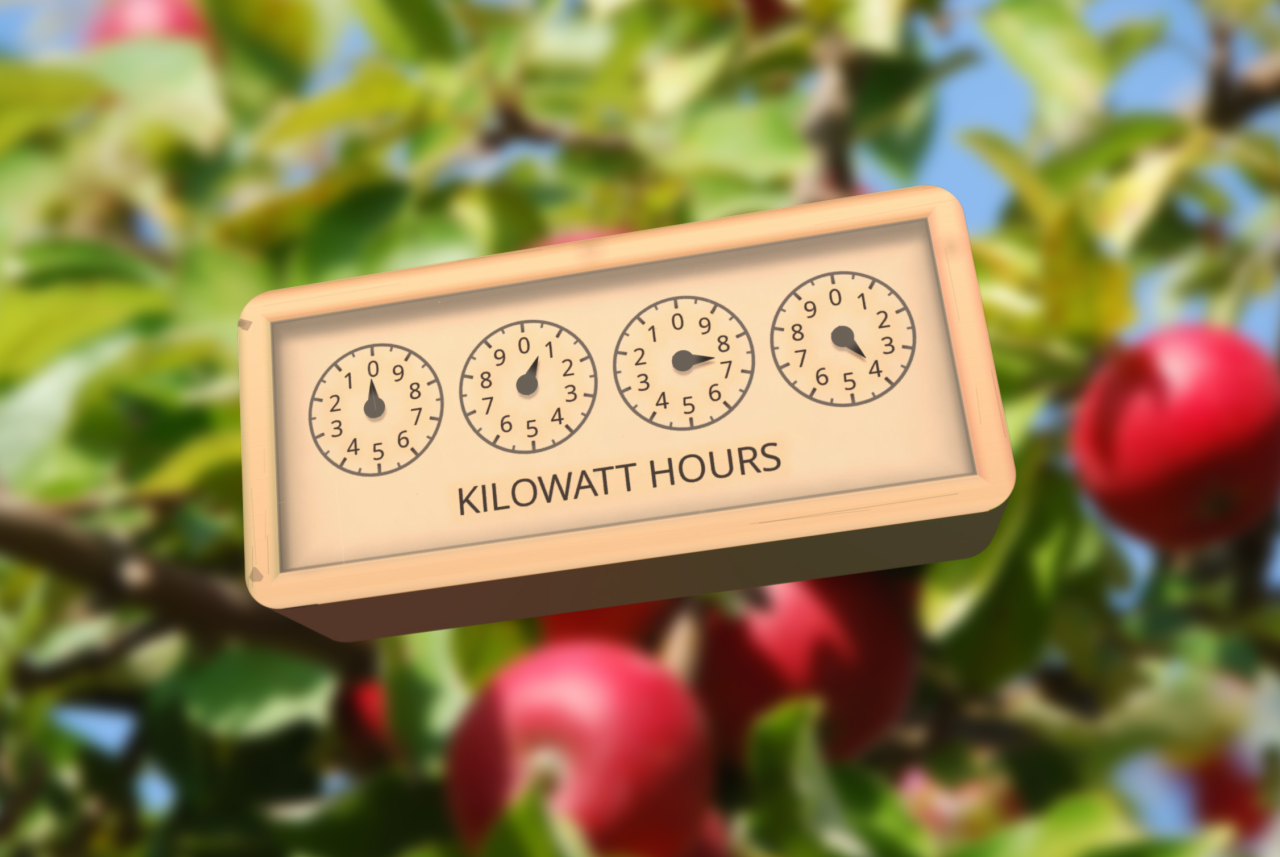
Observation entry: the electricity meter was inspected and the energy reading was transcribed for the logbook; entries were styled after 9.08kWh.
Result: 74kWh
